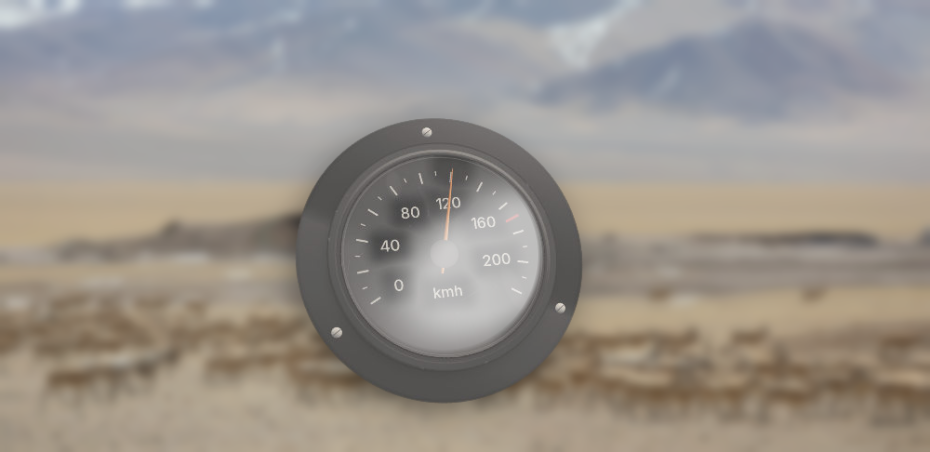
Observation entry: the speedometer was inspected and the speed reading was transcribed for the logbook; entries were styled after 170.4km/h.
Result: 120km/h
